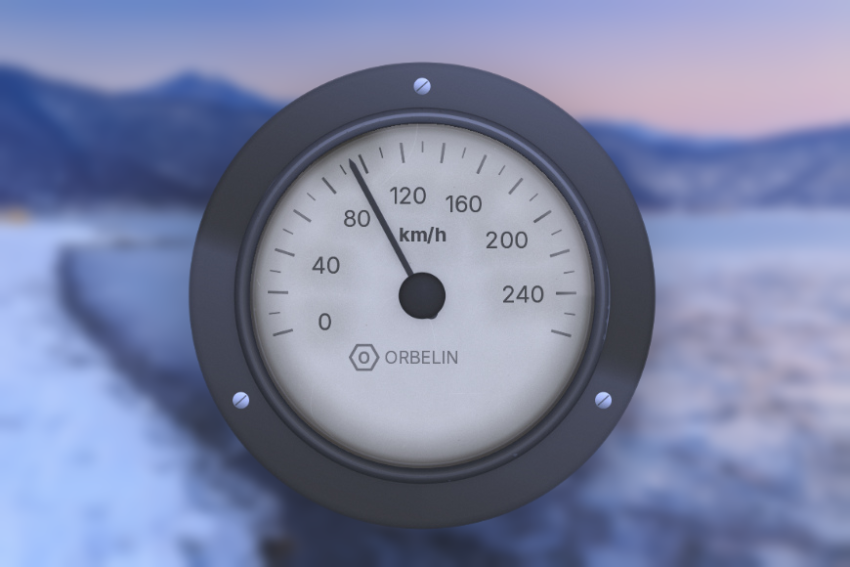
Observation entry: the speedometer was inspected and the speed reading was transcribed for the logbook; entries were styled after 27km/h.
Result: 95km/h
